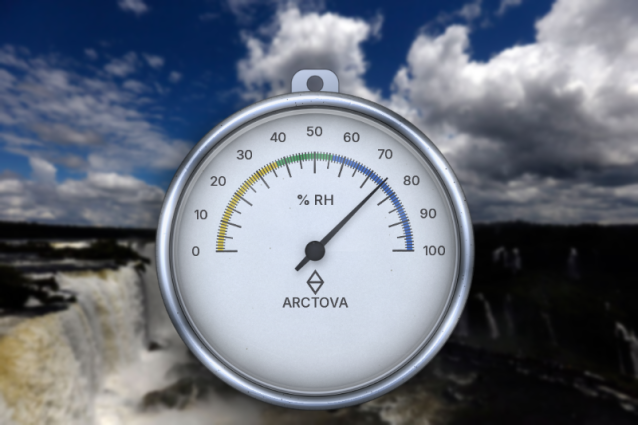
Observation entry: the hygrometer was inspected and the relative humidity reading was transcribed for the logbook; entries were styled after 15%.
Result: 75%
